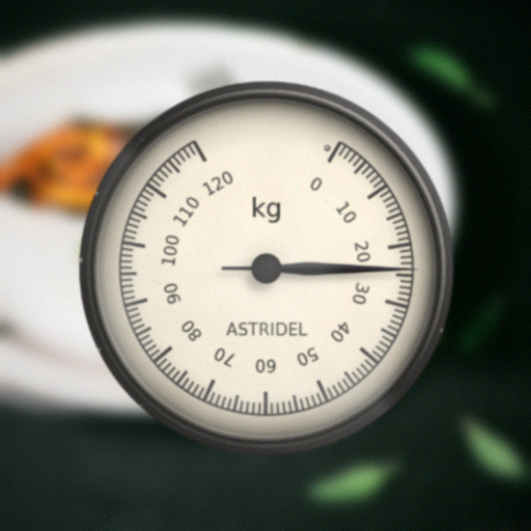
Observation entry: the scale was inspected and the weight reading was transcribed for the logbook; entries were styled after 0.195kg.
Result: 24kg
